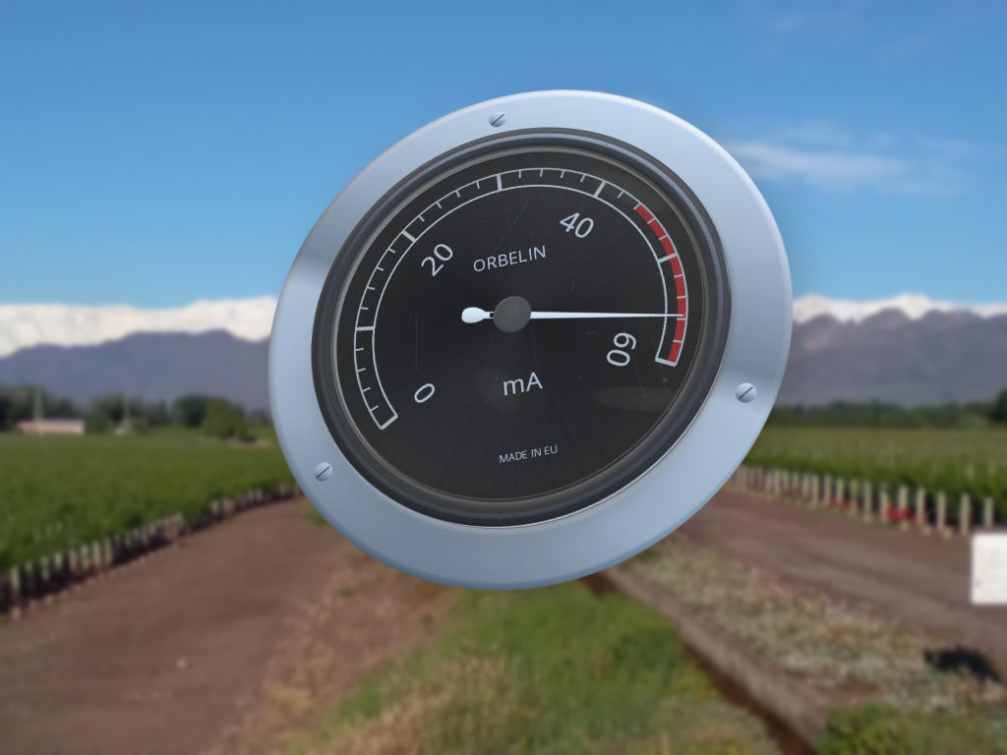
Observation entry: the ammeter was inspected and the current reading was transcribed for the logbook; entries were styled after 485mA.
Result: 56mA
